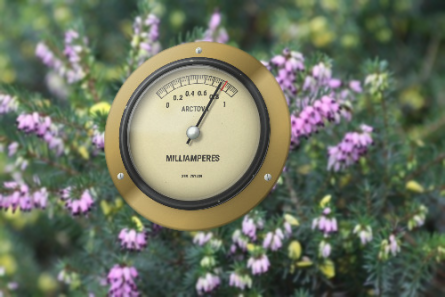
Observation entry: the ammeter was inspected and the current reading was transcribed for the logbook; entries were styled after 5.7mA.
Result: 0.8mA
